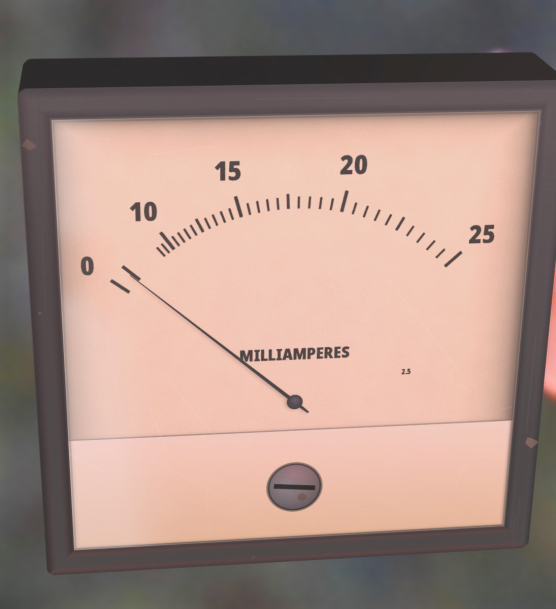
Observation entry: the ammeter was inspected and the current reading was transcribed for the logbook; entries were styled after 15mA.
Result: 5mA
